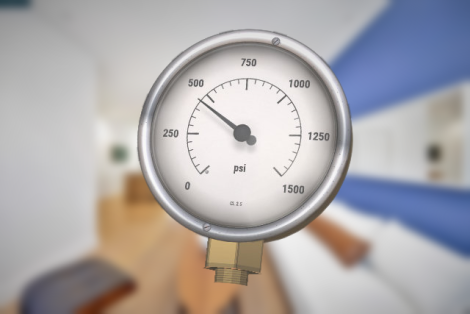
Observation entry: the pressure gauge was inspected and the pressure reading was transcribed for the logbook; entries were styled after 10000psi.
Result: 450psi
